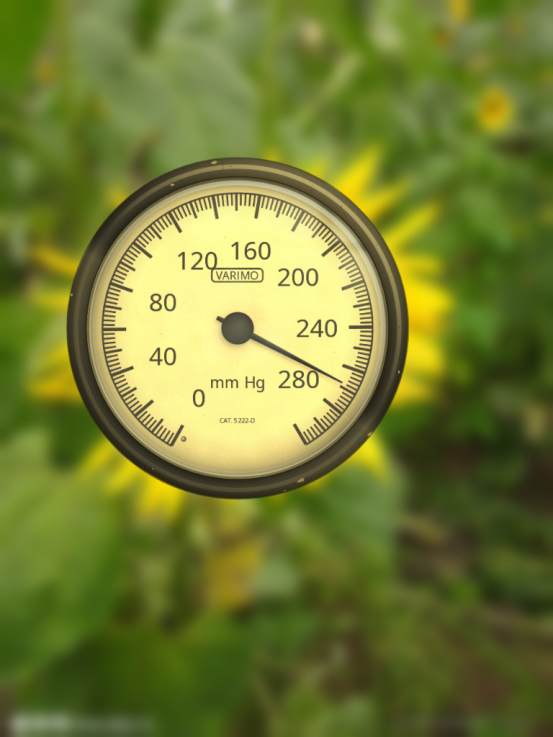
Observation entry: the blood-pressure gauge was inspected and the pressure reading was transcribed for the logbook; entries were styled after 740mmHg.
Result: 268mmHg
